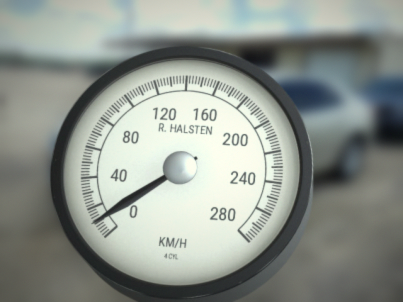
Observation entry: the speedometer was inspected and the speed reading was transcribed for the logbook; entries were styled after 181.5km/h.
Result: 10km/h
